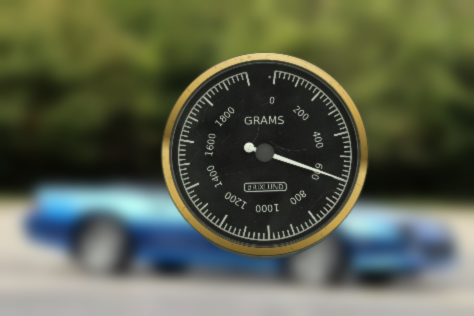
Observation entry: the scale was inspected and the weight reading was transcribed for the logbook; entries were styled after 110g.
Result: 600g
